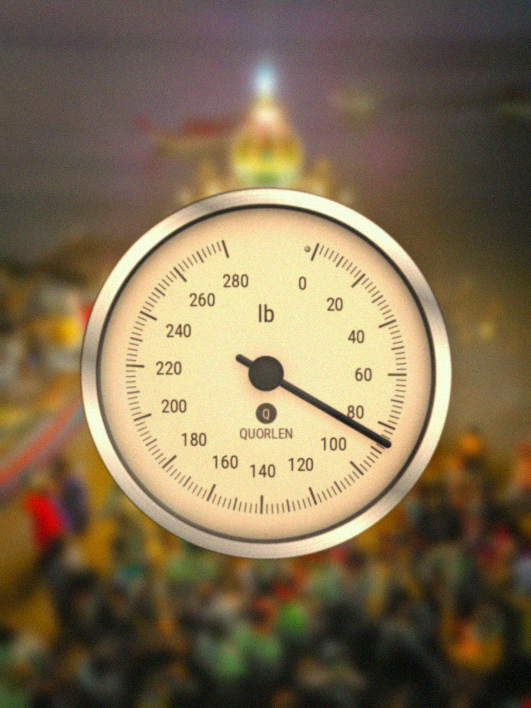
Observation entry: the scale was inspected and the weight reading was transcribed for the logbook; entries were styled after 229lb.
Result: 86lb
